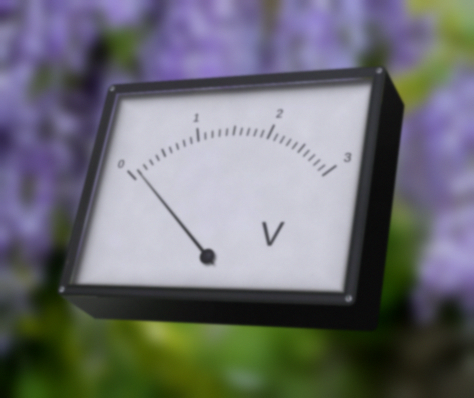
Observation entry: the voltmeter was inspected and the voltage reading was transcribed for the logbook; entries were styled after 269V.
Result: 0.1V
